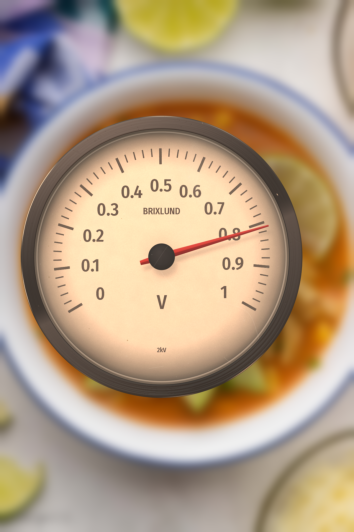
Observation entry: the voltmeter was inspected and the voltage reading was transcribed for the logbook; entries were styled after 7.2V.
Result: 0.81V
